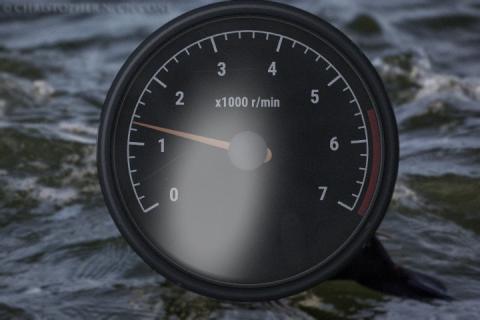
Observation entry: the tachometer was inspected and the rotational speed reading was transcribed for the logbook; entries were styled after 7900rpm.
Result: 1300rpm
